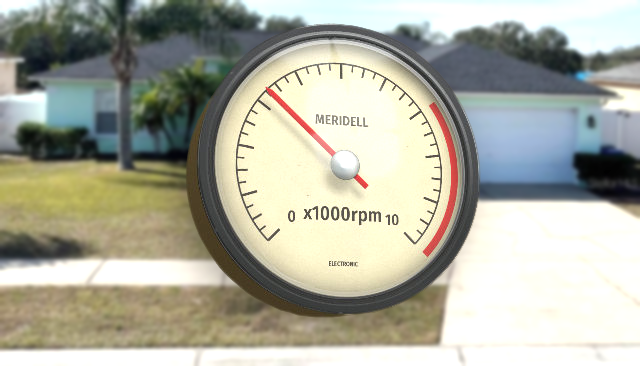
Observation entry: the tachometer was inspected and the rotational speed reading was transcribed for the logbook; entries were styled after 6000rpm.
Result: 3250rpm
